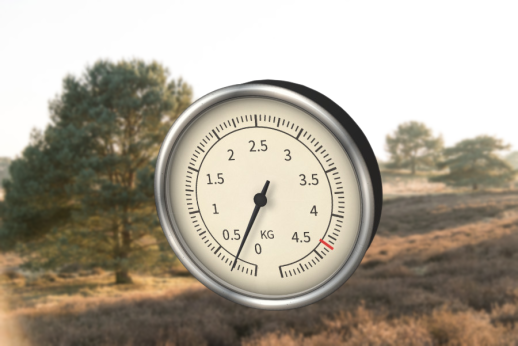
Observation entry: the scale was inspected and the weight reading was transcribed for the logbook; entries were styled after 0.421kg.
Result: 0.25kg
